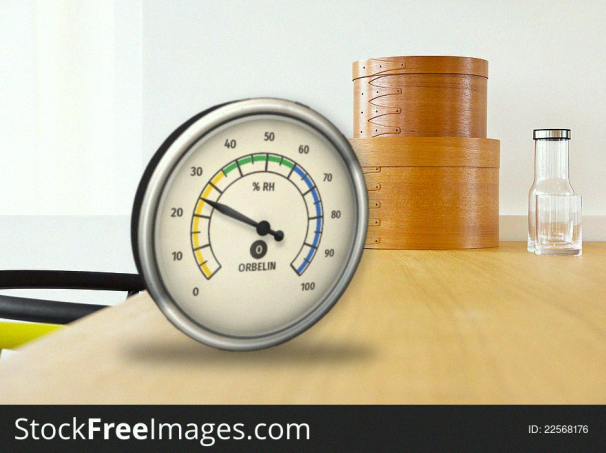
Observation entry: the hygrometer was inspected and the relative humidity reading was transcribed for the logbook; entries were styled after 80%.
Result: 25%
